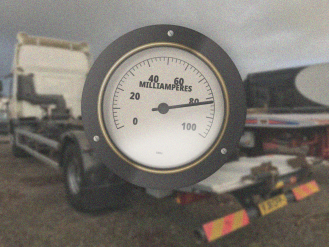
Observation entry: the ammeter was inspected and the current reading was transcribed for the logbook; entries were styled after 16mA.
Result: 82mA
